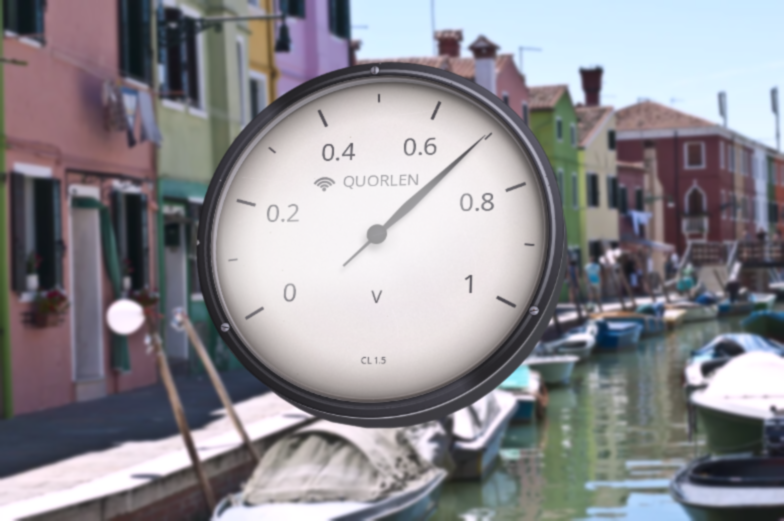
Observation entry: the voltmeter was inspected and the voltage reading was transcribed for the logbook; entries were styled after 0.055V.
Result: 0.7V
